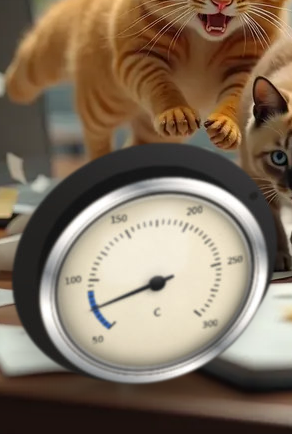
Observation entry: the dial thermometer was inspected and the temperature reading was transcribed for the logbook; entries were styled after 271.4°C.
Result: 75°C
